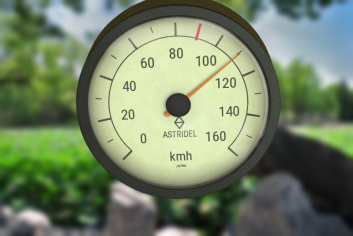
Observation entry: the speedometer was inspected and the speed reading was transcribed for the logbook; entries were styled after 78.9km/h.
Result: 110km/h
